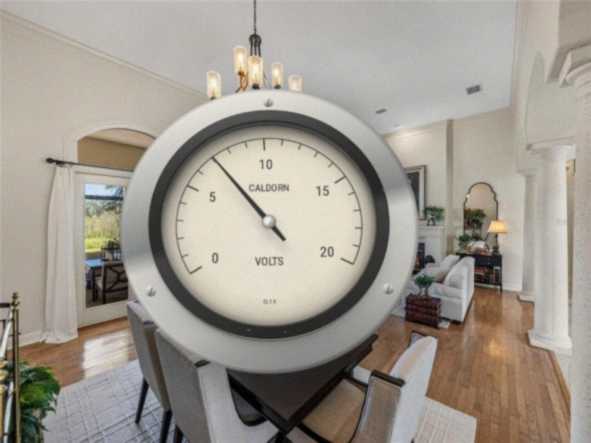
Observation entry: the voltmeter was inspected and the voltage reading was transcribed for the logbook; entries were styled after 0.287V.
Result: 7V
